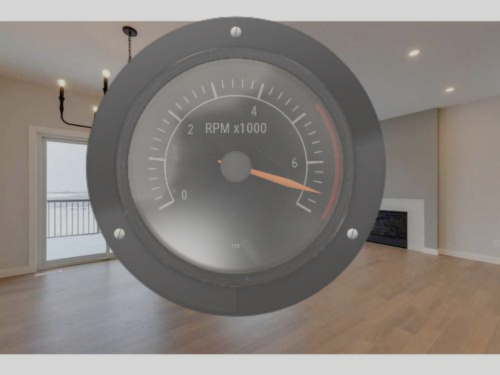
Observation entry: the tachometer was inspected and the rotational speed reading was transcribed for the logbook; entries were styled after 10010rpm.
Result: 6600rpm
